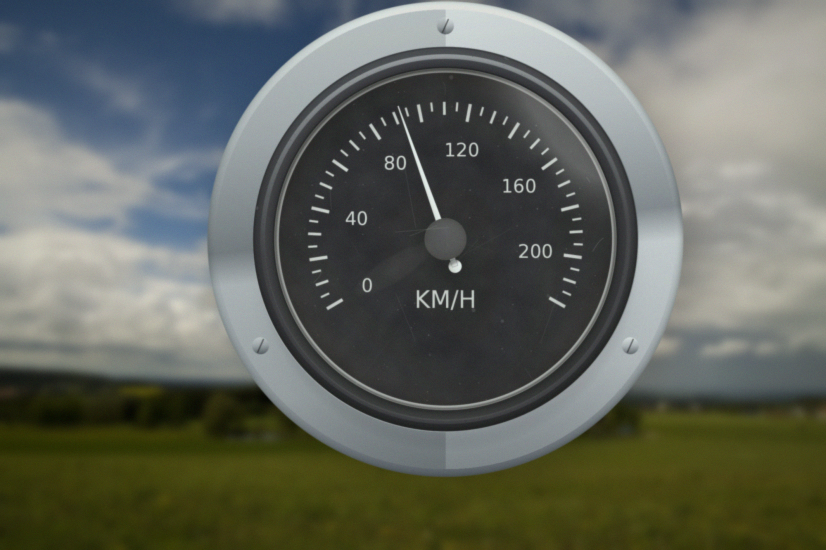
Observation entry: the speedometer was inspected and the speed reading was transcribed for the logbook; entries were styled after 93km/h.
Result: 92.5km/h
